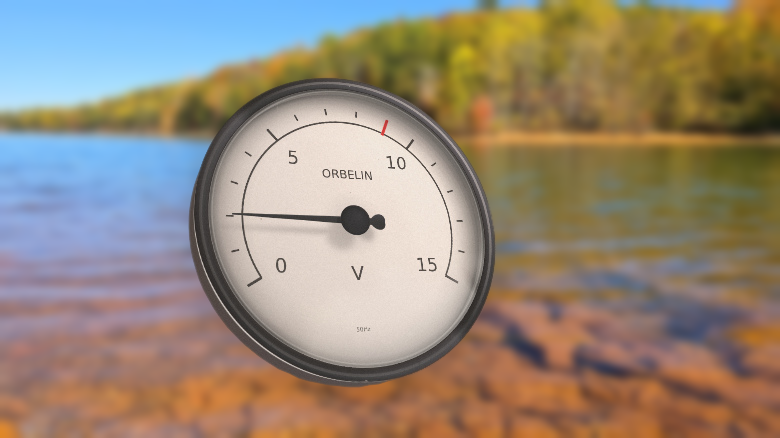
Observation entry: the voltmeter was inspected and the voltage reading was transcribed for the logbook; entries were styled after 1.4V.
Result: 2V
